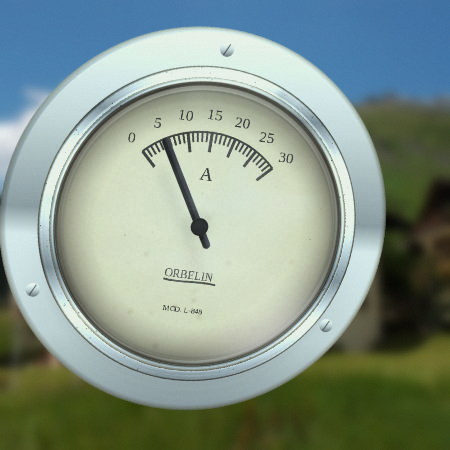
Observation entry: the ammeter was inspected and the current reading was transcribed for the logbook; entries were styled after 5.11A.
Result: 5A
